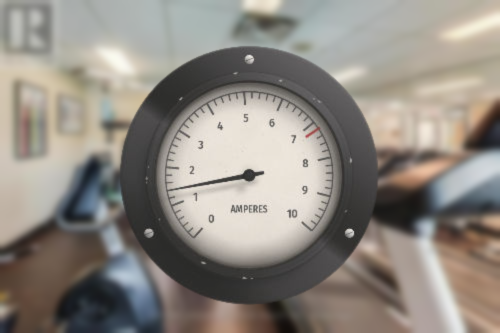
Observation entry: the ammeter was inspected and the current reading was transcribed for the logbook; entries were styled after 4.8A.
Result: 1.4A
